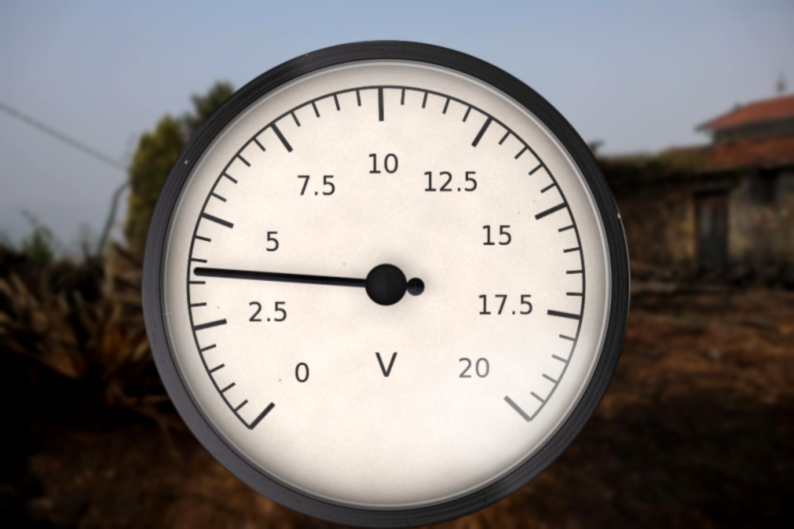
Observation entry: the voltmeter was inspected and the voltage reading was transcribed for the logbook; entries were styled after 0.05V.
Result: 3.75V
